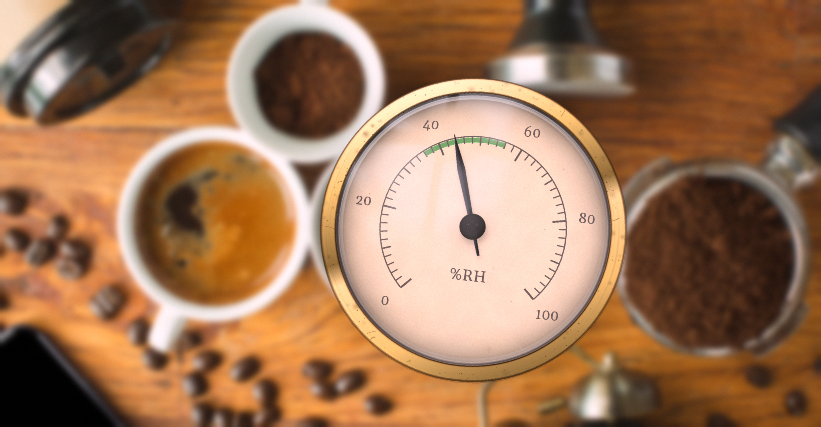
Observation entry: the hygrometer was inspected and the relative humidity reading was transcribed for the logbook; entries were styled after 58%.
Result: 44%
